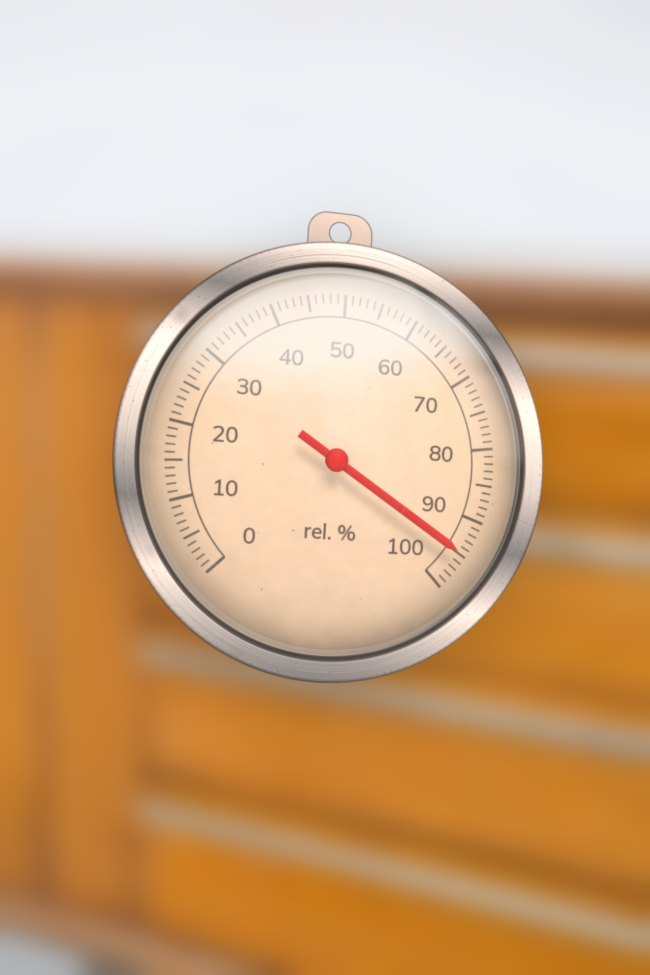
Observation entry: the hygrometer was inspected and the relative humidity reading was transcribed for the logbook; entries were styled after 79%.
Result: 95%
